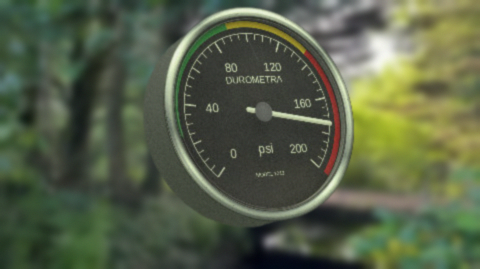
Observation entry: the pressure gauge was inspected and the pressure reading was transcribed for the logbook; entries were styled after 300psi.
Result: 175psi
